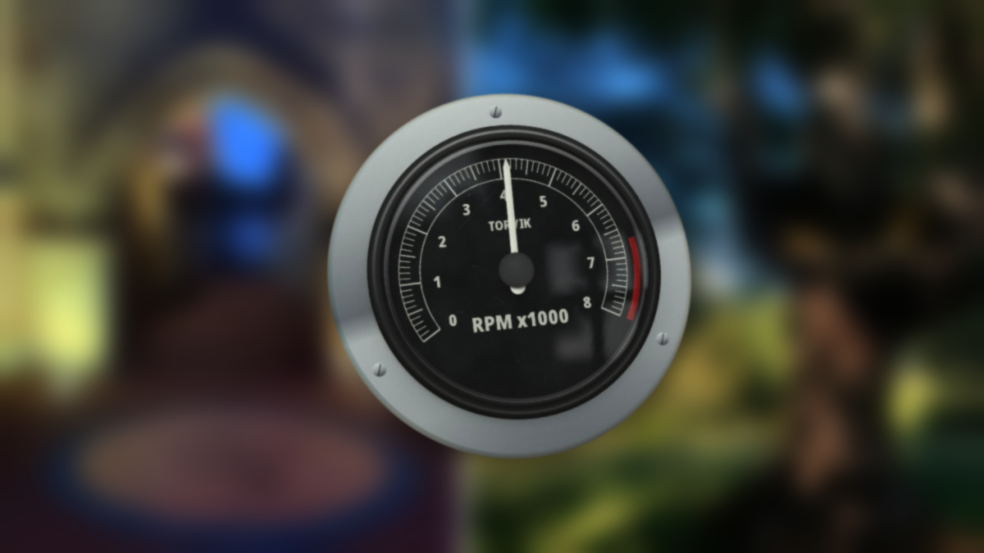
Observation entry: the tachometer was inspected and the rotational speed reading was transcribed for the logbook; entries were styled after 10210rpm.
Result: 4100rpm
